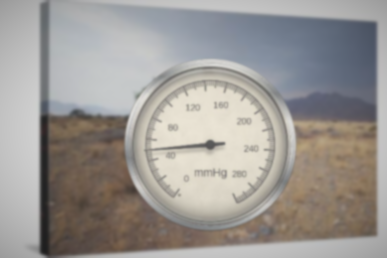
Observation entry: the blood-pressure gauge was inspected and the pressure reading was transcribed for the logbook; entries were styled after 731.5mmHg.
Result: 50mmHg
